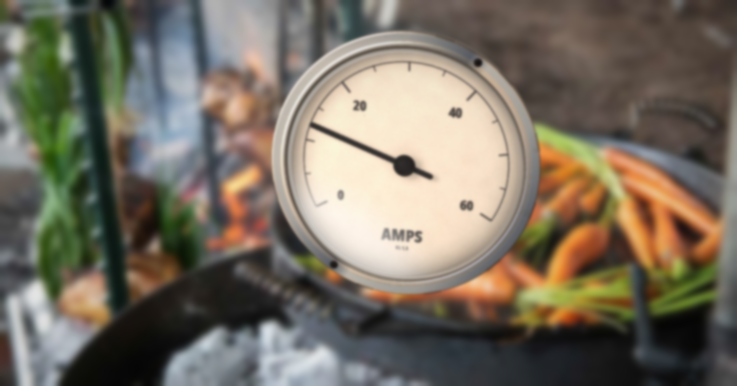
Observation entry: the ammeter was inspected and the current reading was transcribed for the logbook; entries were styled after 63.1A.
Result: 12.5A
